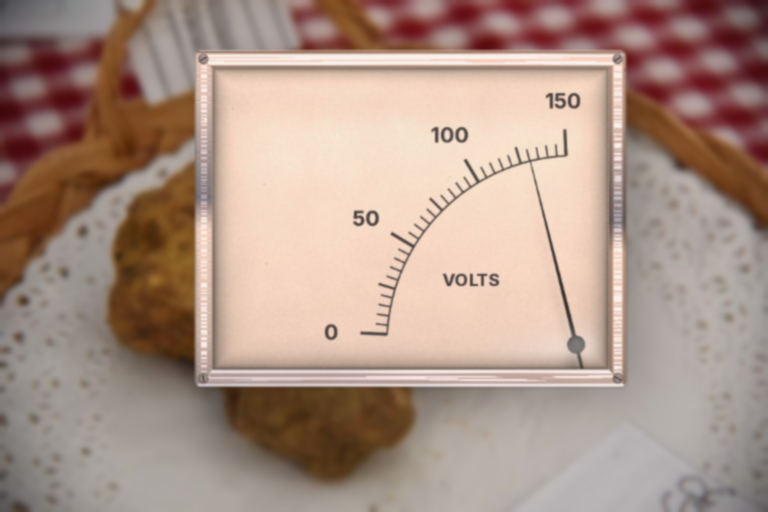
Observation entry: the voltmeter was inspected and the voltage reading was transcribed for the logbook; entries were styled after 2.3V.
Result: 130V
